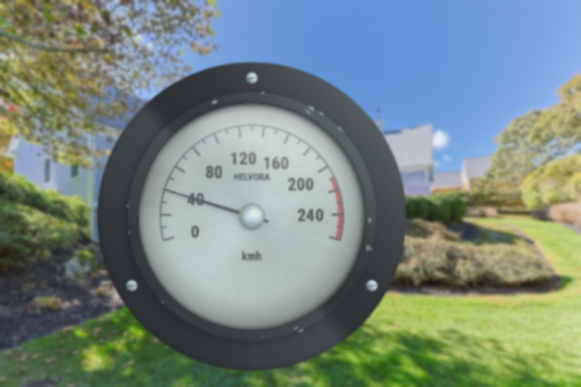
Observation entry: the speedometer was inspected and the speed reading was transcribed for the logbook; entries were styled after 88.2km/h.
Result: 40km/h
